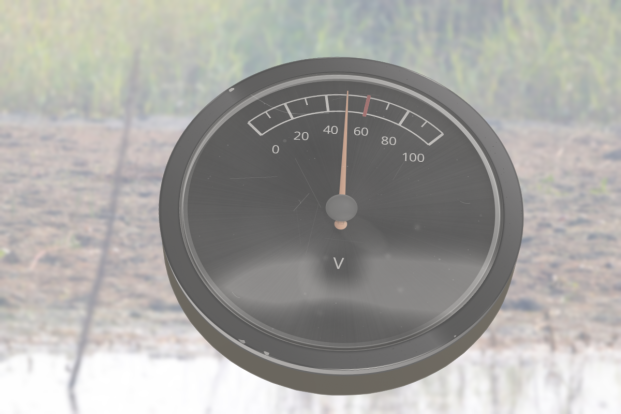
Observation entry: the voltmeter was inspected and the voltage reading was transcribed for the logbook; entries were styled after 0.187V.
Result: 50V
